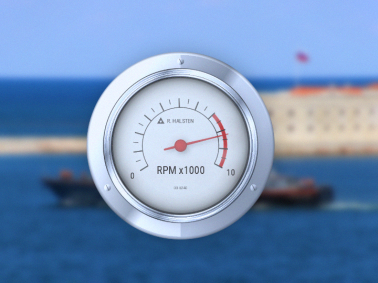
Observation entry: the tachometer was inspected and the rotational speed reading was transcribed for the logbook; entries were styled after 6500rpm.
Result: 8250rpm
